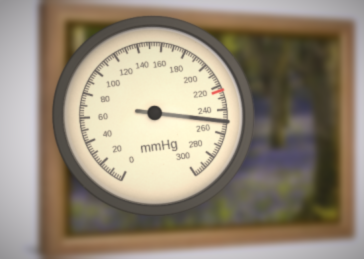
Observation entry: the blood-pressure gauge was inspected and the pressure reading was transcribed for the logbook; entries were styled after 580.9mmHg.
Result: 250mmHg
